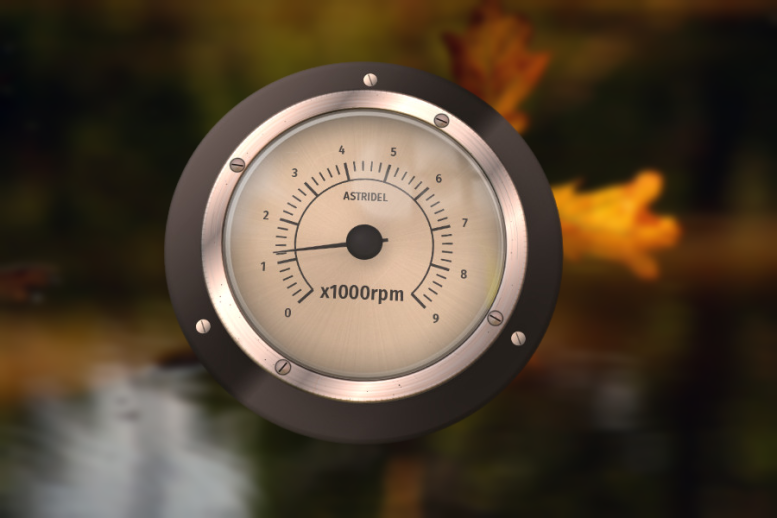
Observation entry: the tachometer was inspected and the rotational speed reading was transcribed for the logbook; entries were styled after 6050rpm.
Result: 1200rpm
